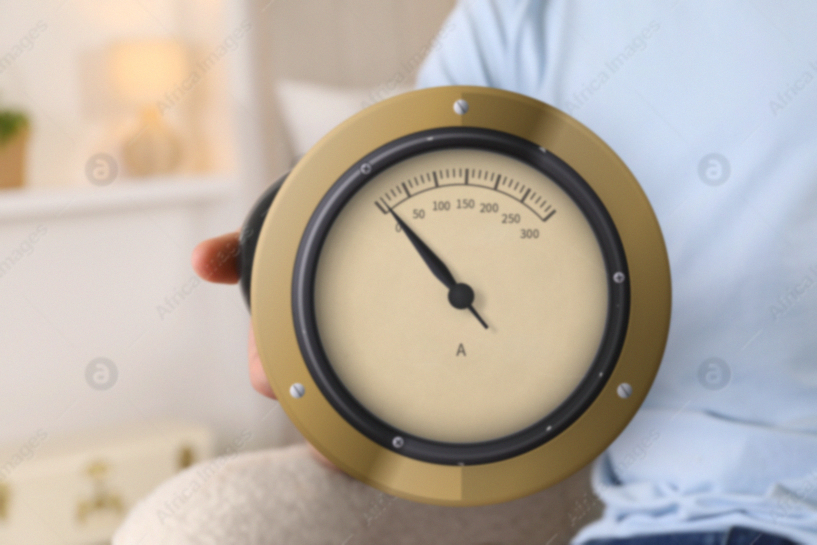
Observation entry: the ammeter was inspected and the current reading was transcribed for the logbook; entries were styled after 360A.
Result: 10A
